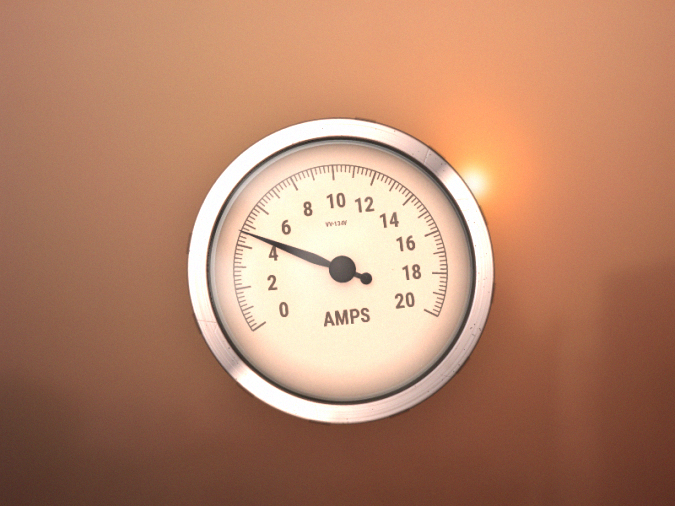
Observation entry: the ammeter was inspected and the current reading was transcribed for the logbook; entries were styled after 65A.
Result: 4.6A
